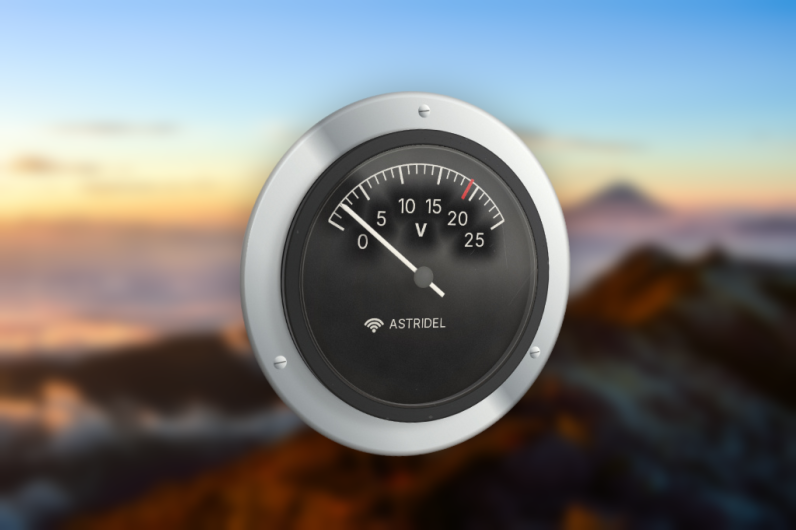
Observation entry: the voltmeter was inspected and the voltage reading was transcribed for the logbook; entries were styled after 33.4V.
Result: 2V
